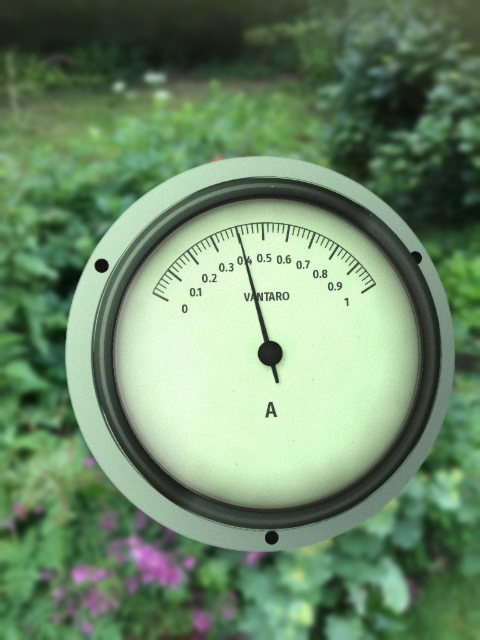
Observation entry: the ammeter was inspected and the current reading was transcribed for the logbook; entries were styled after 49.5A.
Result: 0.4A
